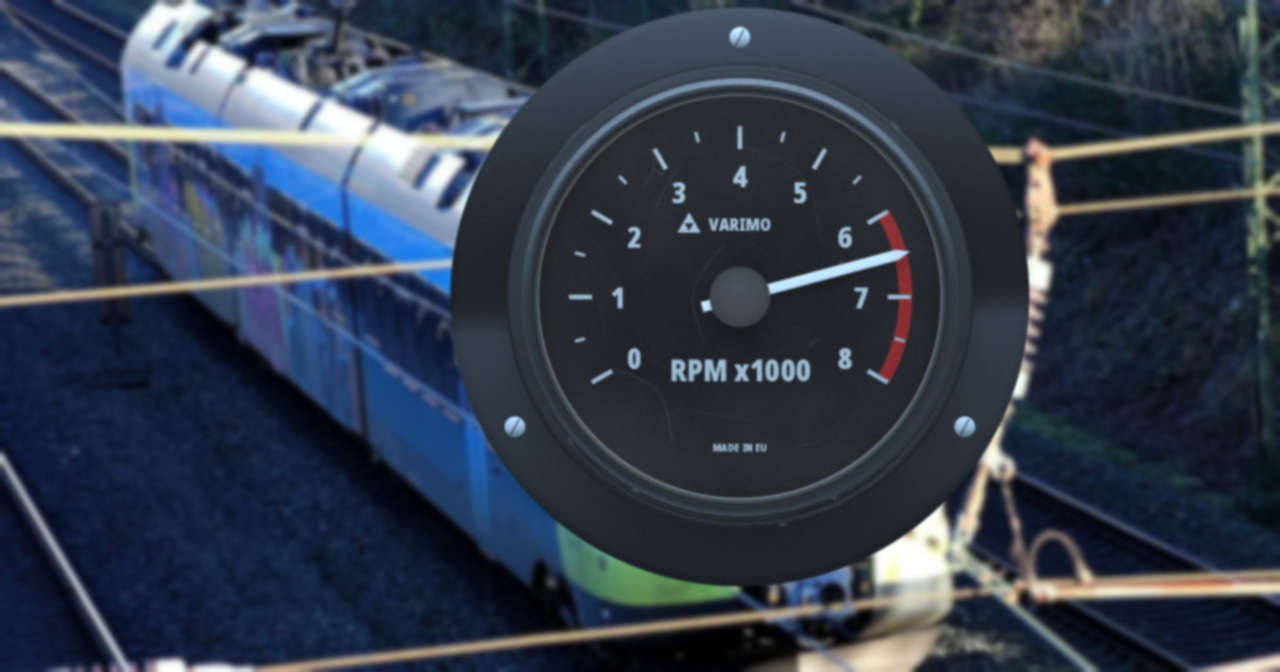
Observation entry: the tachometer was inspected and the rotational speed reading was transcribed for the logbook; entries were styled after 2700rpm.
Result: 6500rpm
